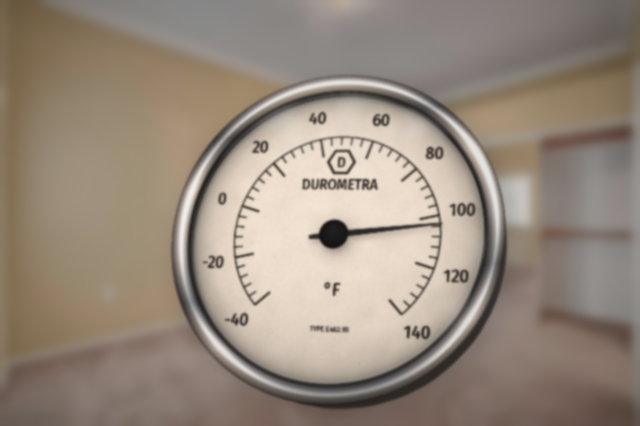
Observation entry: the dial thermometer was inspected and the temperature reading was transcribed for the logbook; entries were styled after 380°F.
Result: 104°F
